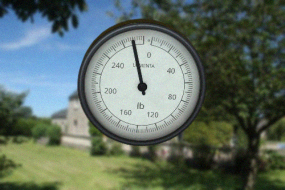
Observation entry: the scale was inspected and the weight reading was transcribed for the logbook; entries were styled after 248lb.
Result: 270lb
